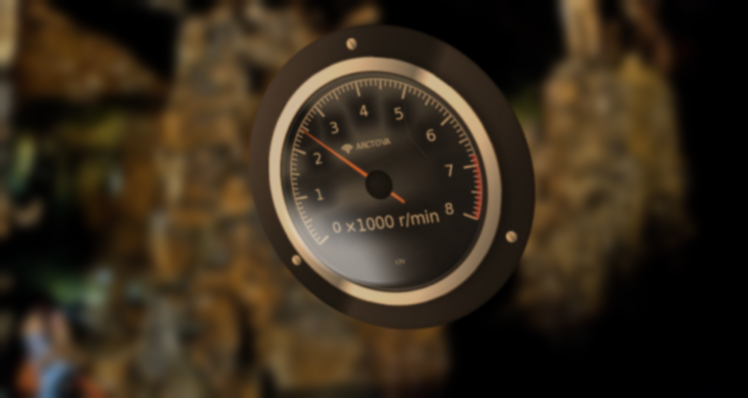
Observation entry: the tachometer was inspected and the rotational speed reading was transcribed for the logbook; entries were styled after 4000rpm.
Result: 2500rpm
